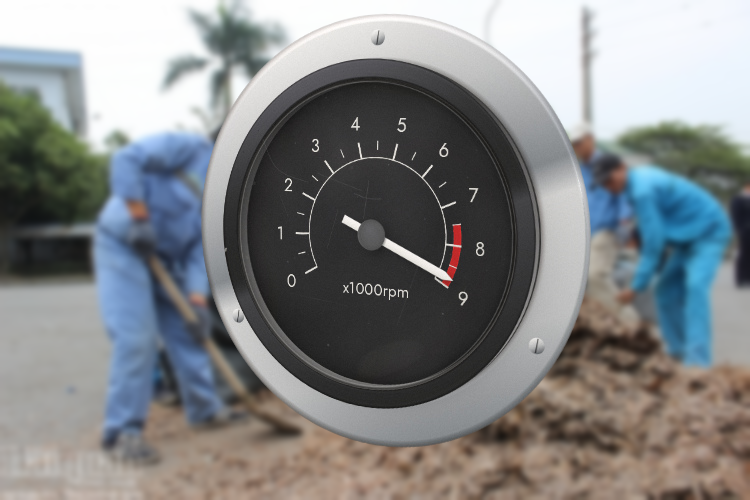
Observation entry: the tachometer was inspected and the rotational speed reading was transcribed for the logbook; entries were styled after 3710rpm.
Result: 8750rpm
